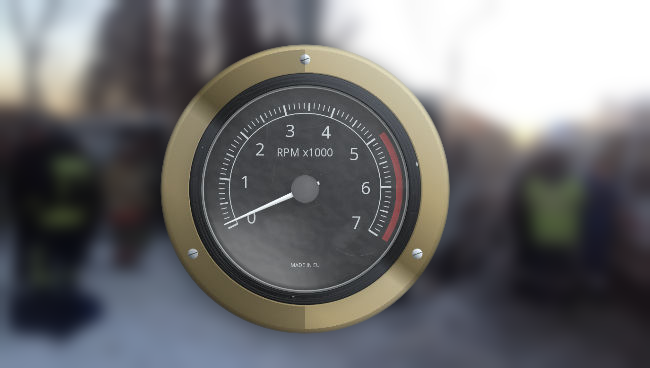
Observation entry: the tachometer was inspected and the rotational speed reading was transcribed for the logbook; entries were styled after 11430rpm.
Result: 100rpm
